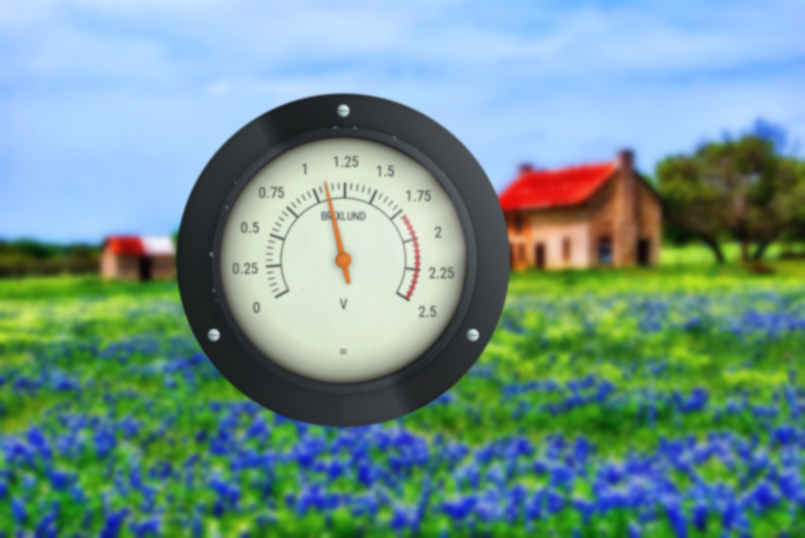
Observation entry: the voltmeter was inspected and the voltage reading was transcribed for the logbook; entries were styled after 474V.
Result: 1.1V
